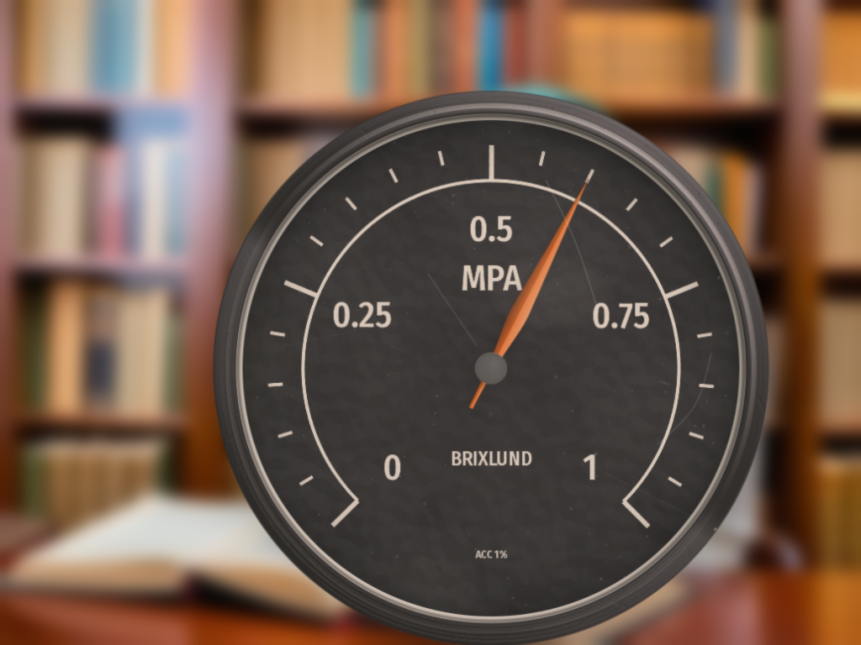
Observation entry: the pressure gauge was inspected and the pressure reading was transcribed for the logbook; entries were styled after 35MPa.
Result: 0.6MPa
